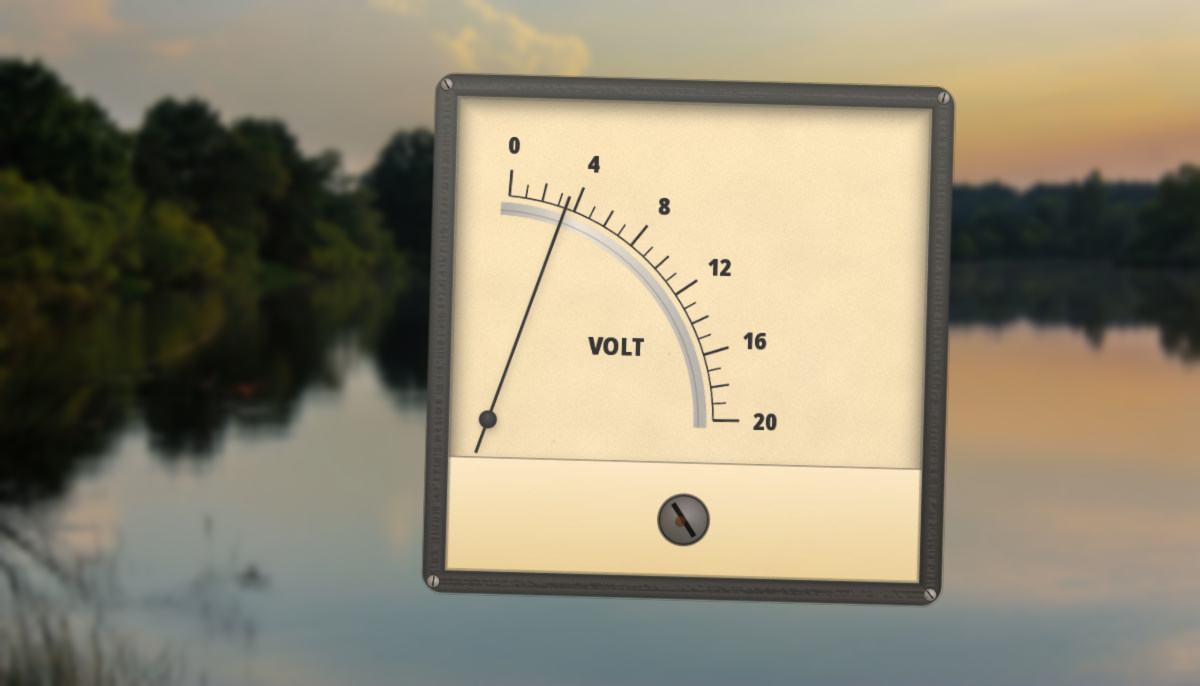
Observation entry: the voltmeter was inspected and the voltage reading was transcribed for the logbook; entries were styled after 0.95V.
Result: 3.5V
